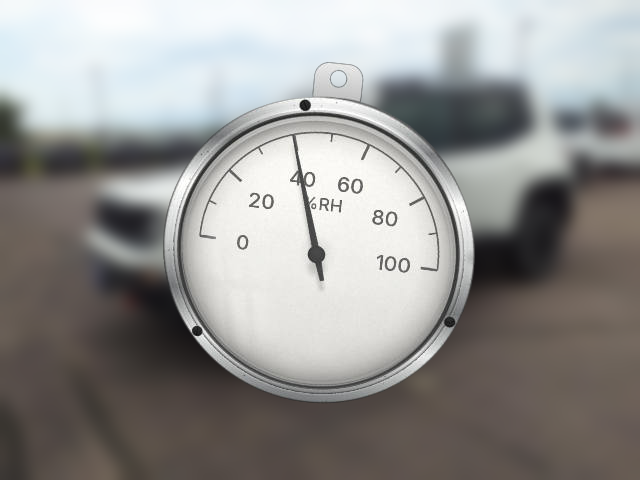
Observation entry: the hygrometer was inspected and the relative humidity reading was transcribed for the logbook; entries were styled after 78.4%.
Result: 40%
